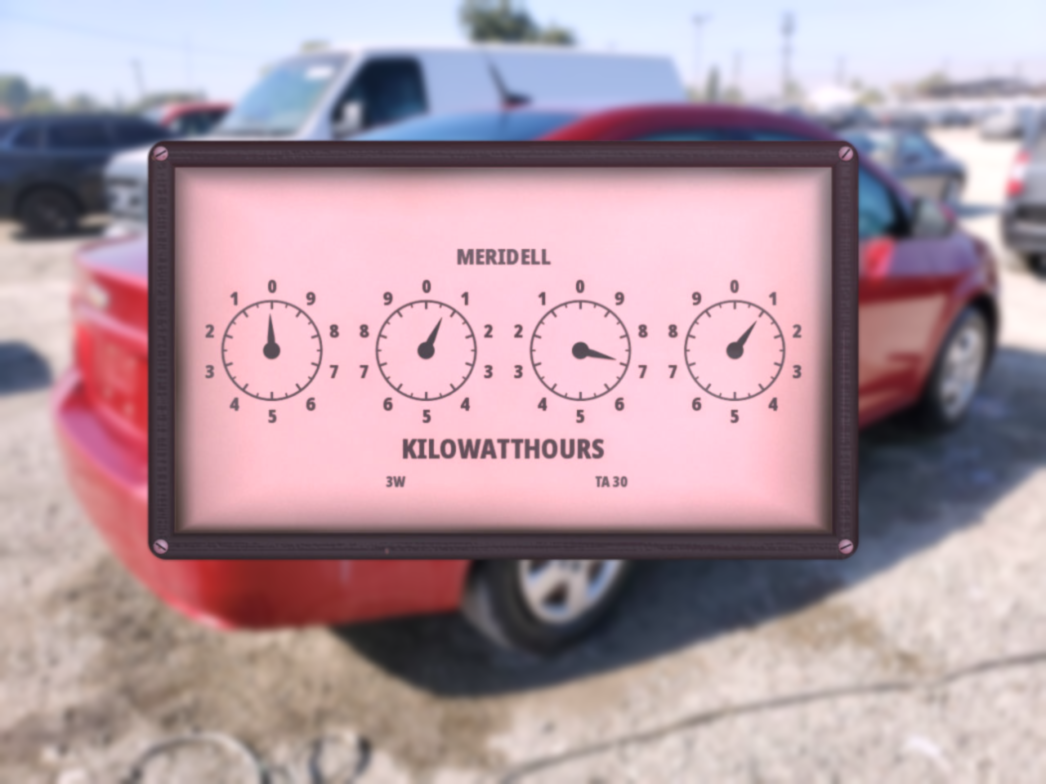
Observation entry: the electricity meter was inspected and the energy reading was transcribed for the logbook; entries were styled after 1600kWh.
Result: 71kWh
